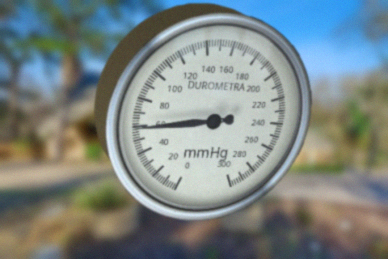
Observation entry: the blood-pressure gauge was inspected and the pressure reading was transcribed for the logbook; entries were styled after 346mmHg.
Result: 60mmHg
